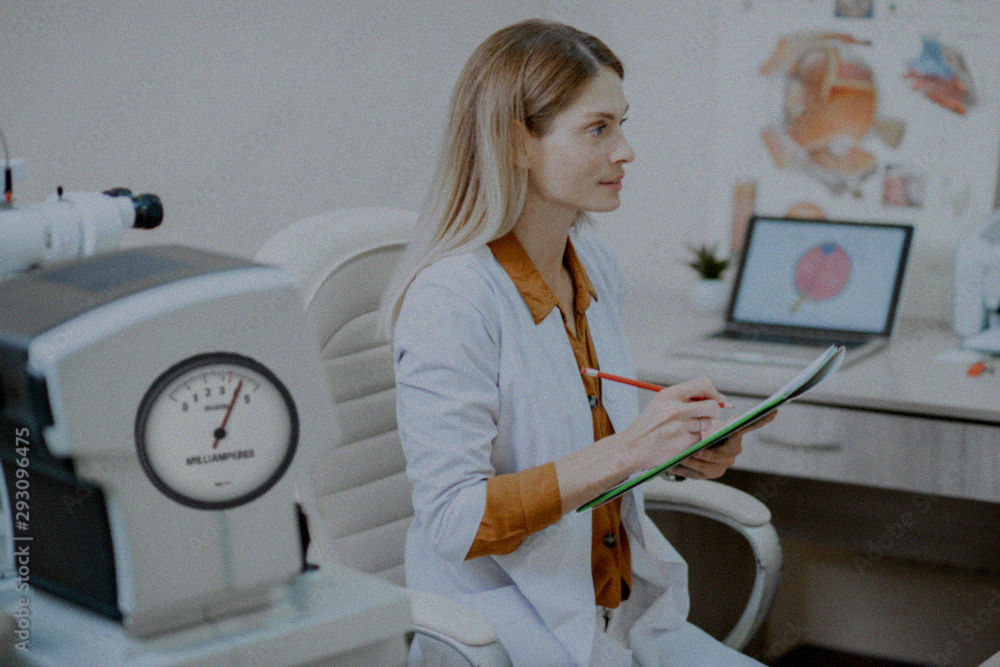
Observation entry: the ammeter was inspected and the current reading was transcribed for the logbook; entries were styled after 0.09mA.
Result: 4mA
